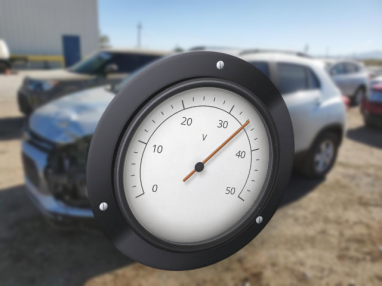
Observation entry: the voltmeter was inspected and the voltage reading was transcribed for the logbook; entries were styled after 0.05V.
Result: 34V
